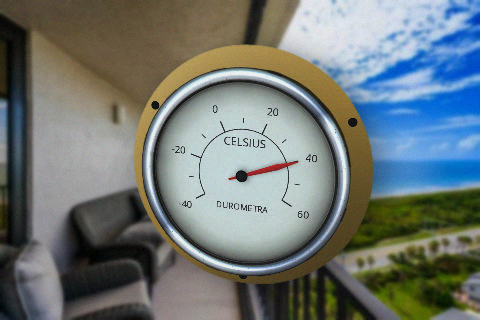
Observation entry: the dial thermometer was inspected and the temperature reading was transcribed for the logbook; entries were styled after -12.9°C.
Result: 40°C
